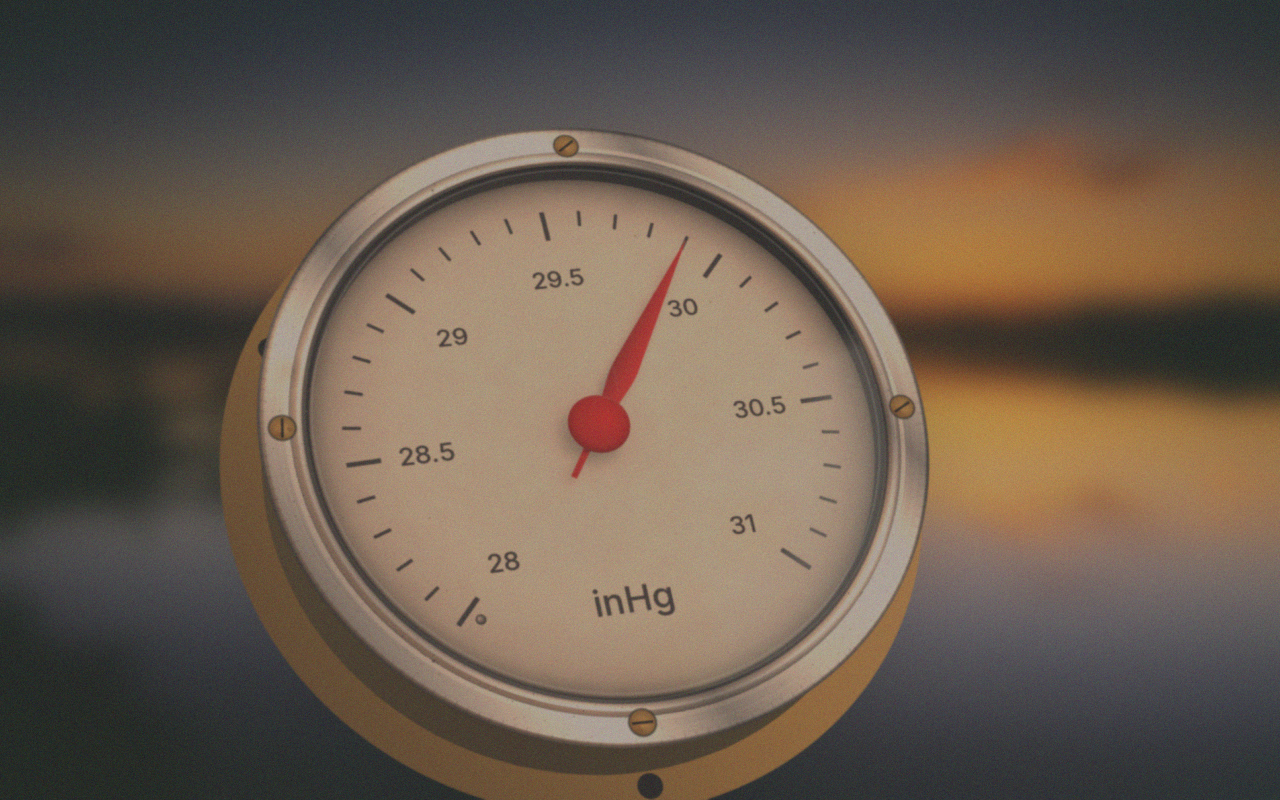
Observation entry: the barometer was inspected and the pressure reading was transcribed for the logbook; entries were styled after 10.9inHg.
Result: 29.9inHg
